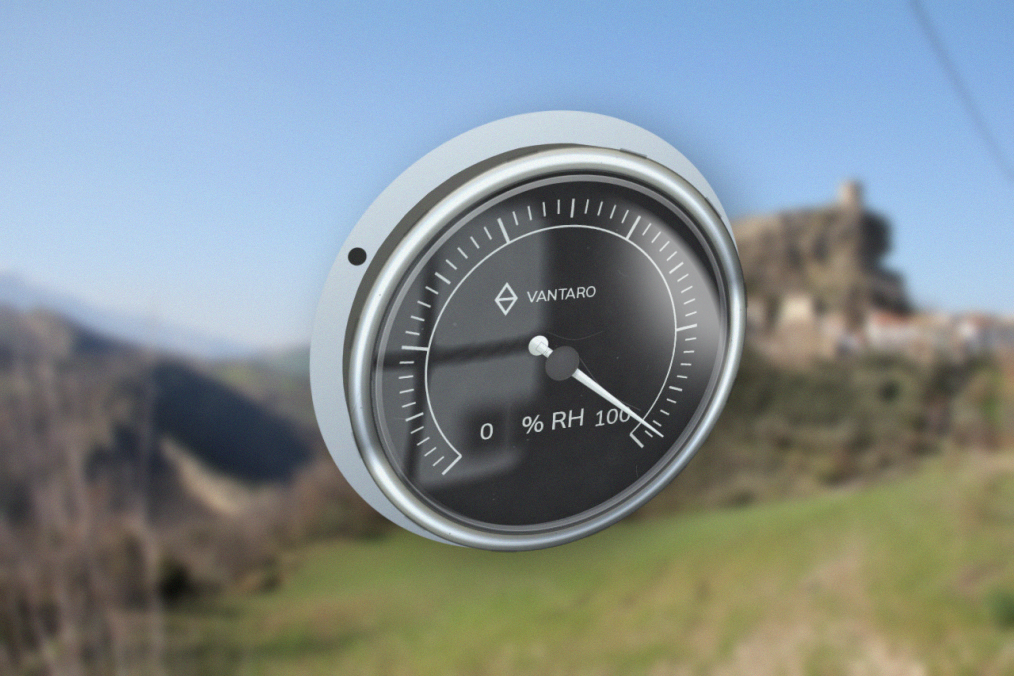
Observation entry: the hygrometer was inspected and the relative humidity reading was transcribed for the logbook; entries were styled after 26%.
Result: 97%
